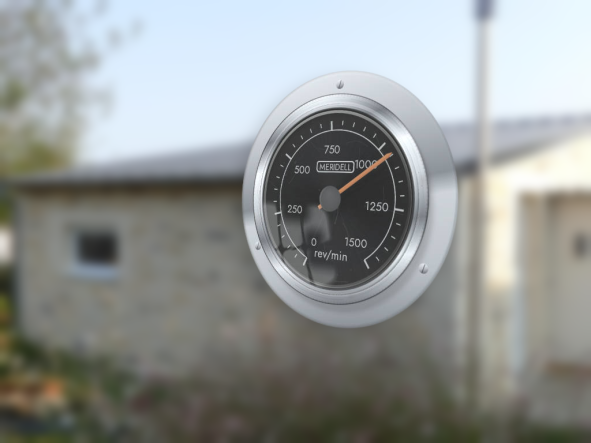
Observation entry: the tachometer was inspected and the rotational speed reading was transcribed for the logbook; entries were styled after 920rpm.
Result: 1050rpm
